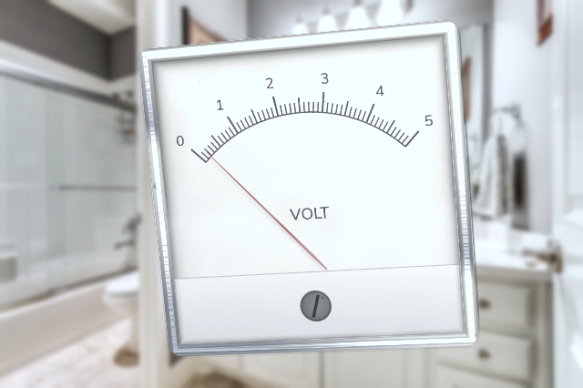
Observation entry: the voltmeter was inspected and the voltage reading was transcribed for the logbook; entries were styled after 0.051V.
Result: 0.2V
